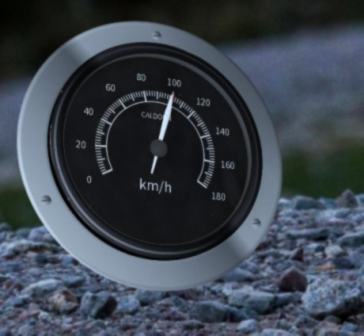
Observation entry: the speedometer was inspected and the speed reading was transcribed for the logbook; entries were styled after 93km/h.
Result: 100km/h
